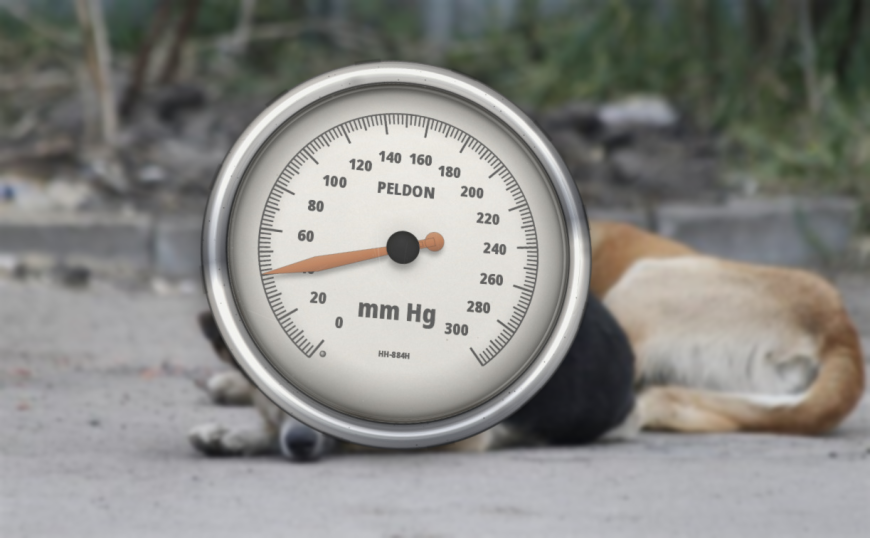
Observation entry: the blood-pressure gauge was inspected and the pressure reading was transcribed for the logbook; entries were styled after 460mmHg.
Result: 40mmHg
